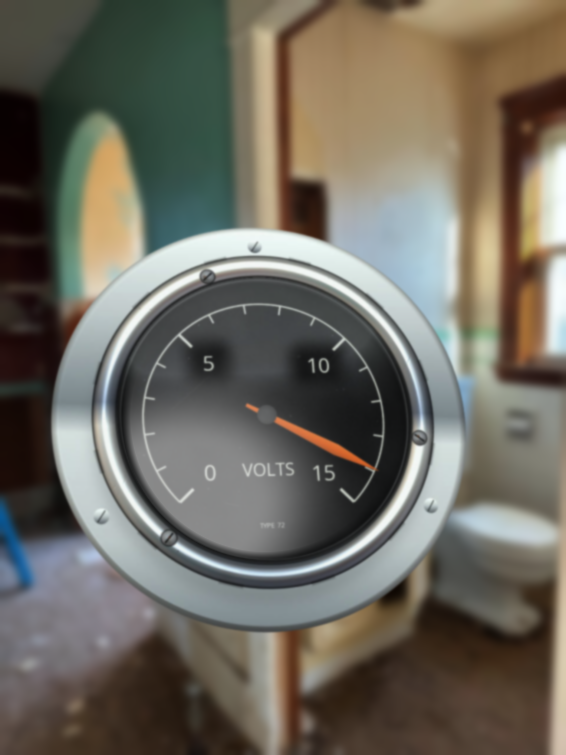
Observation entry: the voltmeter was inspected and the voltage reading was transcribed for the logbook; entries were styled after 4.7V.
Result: 14V
